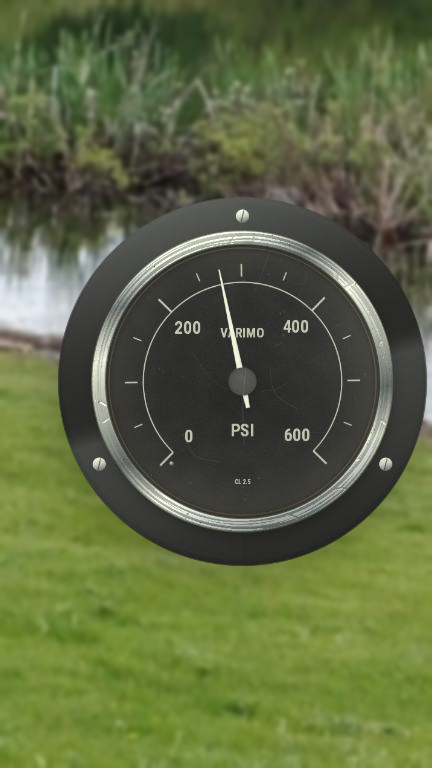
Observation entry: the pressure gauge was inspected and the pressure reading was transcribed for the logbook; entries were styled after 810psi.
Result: 275psi
